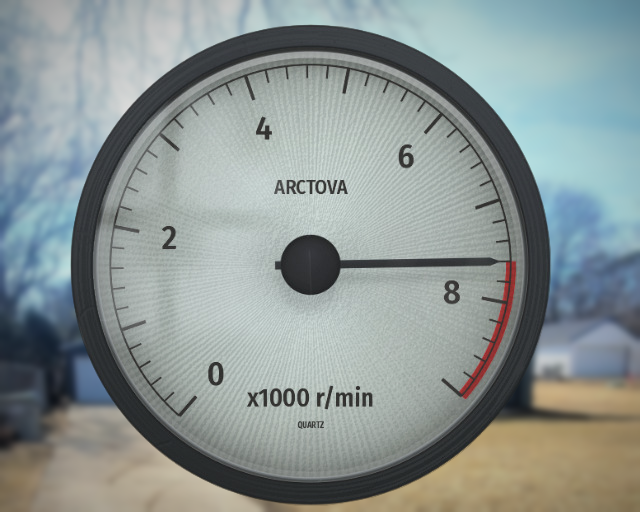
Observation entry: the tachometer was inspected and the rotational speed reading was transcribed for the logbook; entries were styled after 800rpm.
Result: 7600rpm
